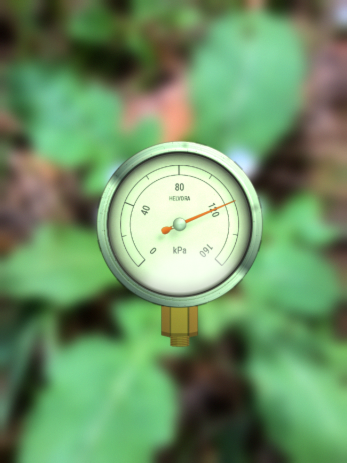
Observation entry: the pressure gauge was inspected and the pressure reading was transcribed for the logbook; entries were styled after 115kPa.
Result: 120kPa
